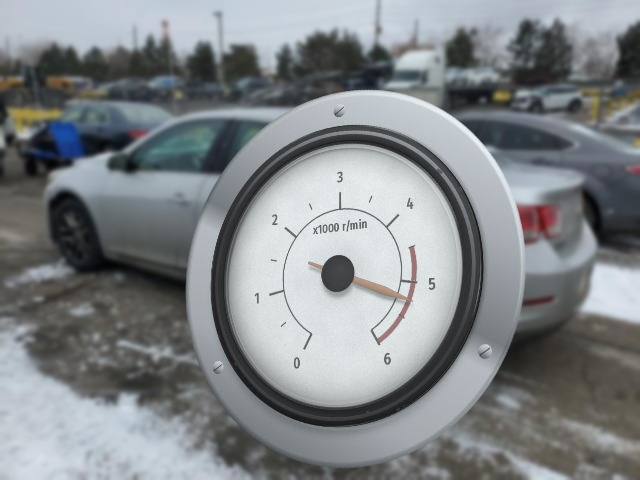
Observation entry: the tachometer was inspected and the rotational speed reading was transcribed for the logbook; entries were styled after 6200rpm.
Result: 5250rpm
